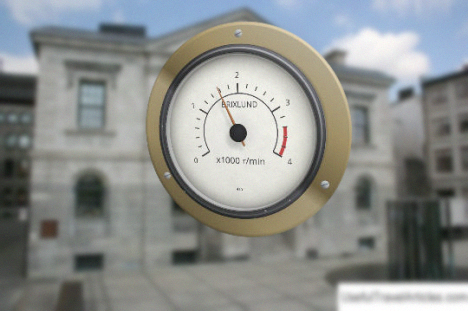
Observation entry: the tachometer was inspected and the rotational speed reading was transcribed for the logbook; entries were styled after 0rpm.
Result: 1600rpm
